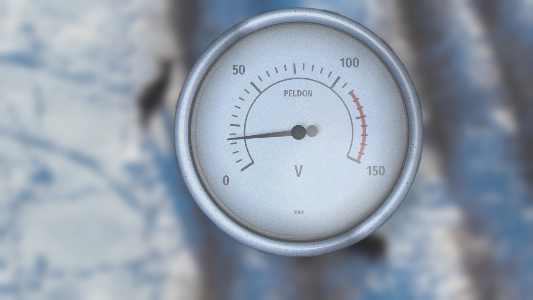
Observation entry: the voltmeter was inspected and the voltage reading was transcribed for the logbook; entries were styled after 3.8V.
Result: 17.5V
